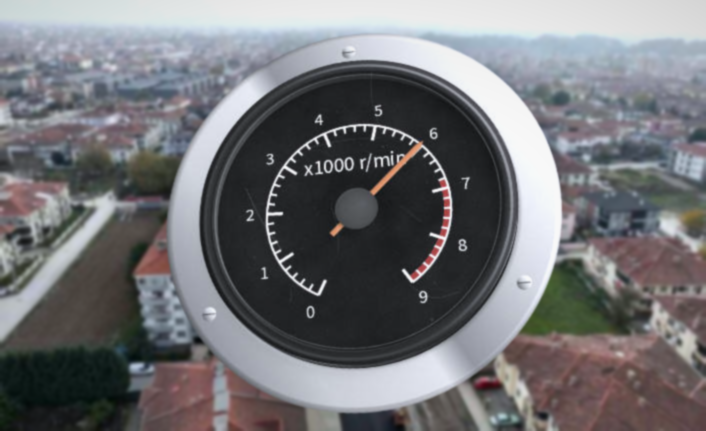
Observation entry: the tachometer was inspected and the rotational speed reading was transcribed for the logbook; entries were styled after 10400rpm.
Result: 6000rpm
